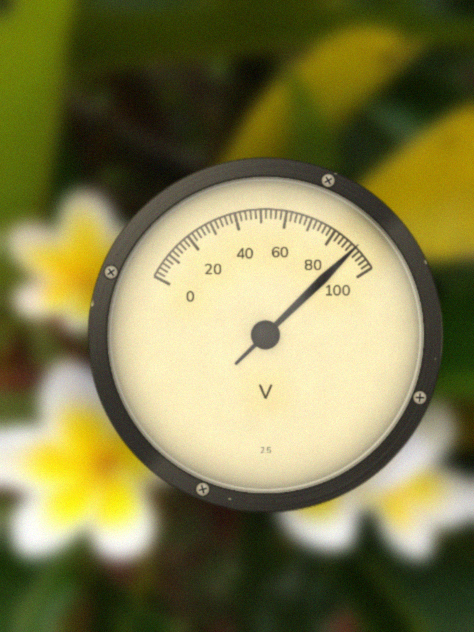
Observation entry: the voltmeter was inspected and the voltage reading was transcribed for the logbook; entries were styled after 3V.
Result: 90V
